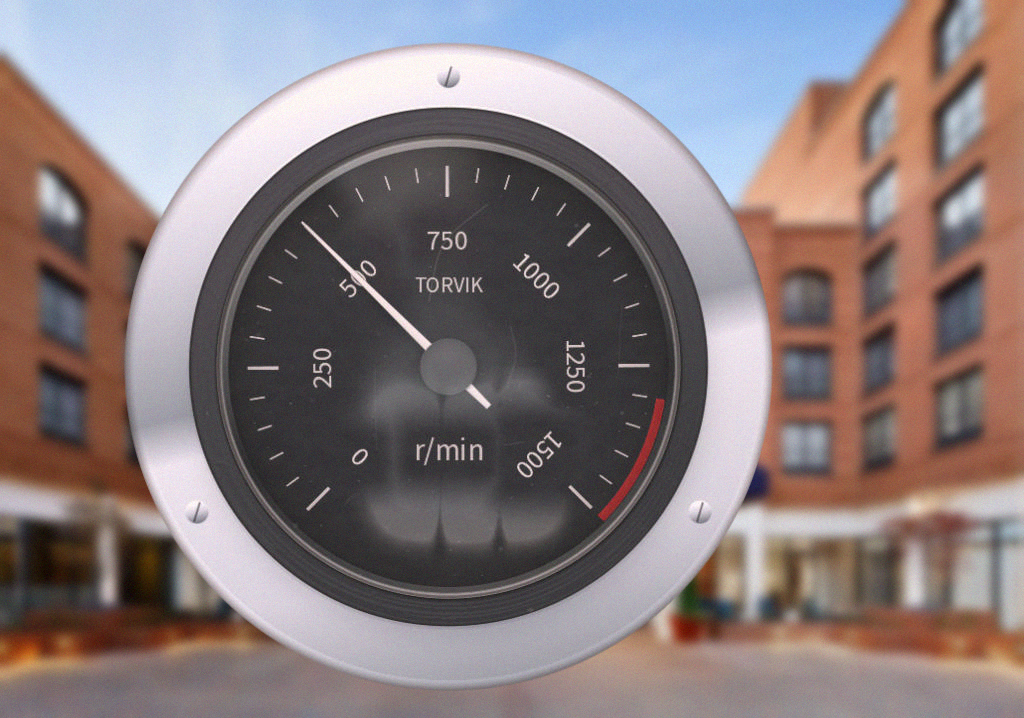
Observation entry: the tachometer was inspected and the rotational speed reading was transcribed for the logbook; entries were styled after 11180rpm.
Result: 500rpm
